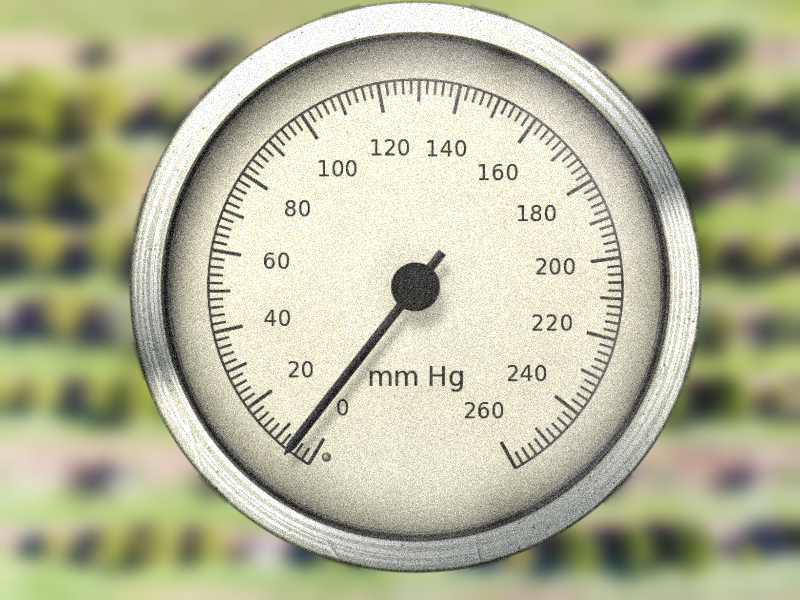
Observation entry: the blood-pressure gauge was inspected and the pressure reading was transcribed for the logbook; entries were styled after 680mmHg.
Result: 6mmHg
